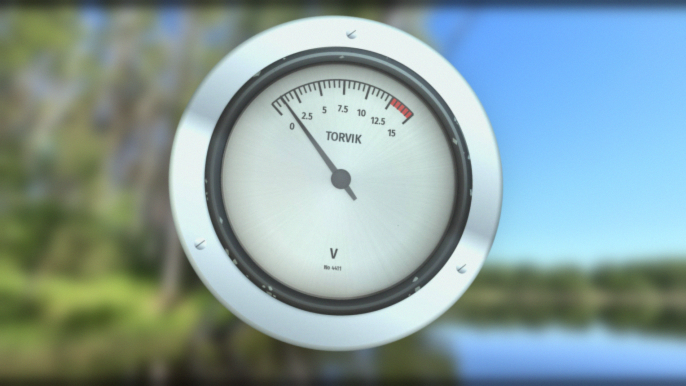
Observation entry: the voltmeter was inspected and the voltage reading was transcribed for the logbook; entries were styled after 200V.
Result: 1V
